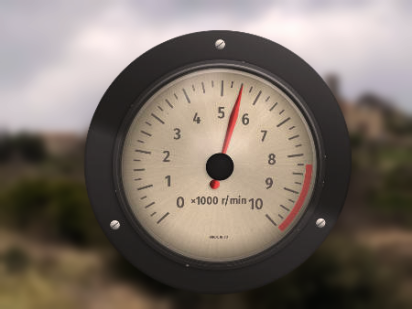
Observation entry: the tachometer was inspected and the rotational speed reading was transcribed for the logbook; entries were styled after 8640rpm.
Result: 5500rpm
